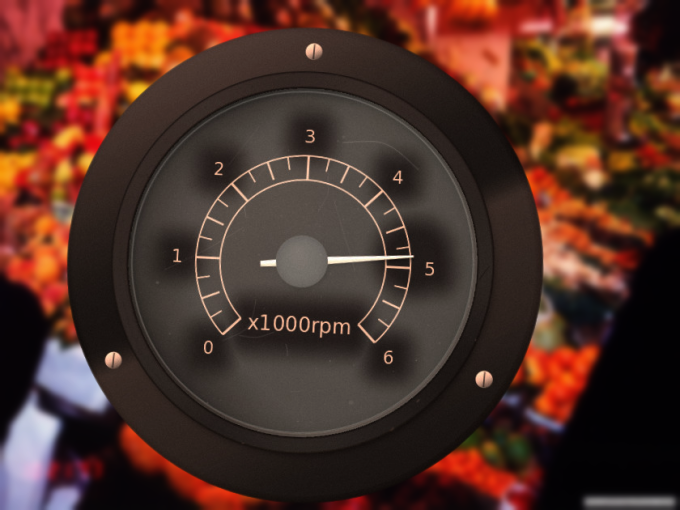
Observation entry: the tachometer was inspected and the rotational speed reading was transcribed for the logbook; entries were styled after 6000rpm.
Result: 4875rpm
